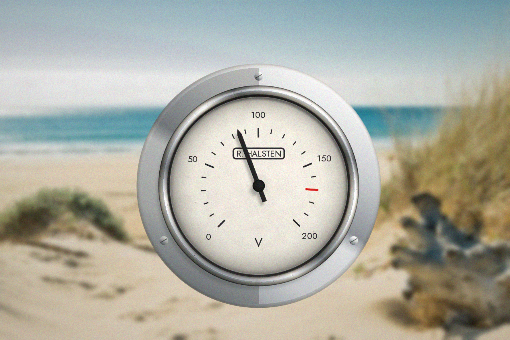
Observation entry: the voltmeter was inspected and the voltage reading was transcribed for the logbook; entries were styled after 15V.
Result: 85V
